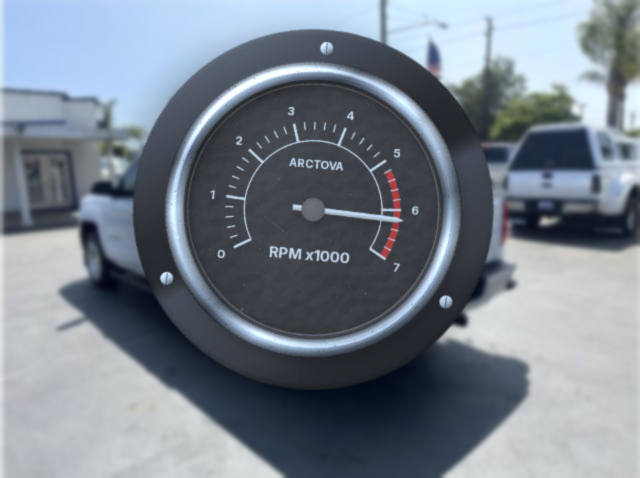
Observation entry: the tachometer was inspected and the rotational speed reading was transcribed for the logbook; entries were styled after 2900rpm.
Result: 6200rpm
